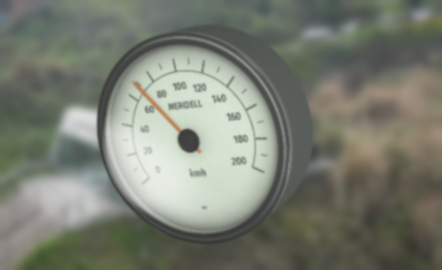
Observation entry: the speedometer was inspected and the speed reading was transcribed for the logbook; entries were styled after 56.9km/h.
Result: 70km/h
